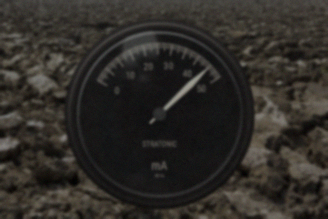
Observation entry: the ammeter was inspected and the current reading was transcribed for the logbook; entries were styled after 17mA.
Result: 45mA
